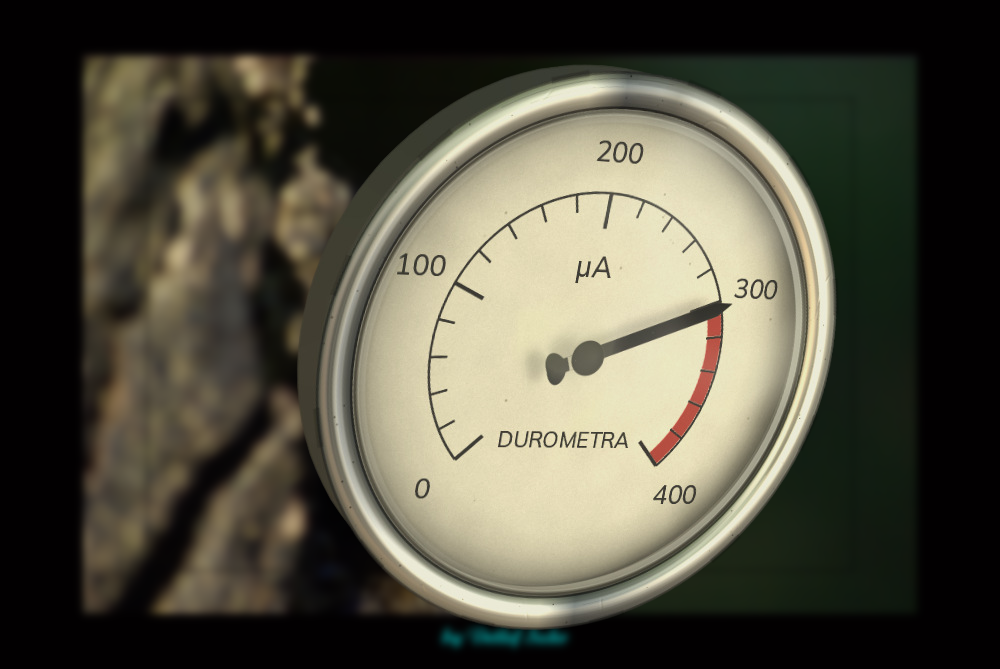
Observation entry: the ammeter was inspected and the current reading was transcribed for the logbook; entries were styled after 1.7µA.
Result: 300µA
